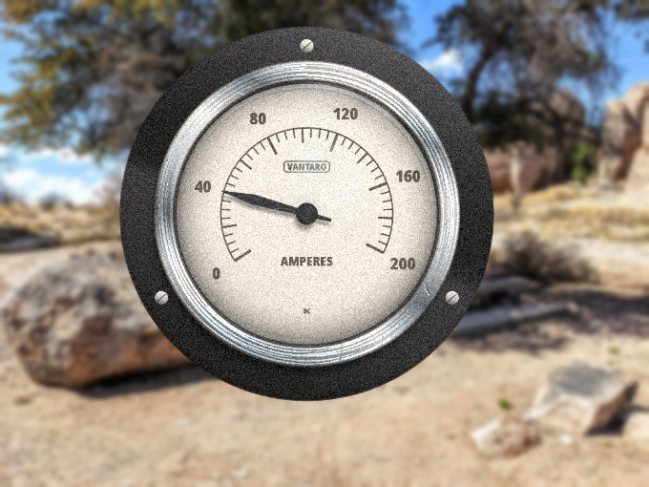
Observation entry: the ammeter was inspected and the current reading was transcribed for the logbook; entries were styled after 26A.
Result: 40A
